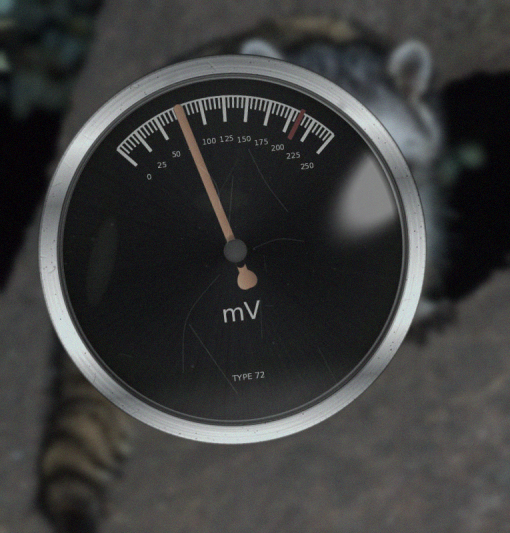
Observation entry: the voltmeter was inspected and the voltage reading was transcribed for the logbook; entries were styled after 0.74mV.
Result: 75mV
